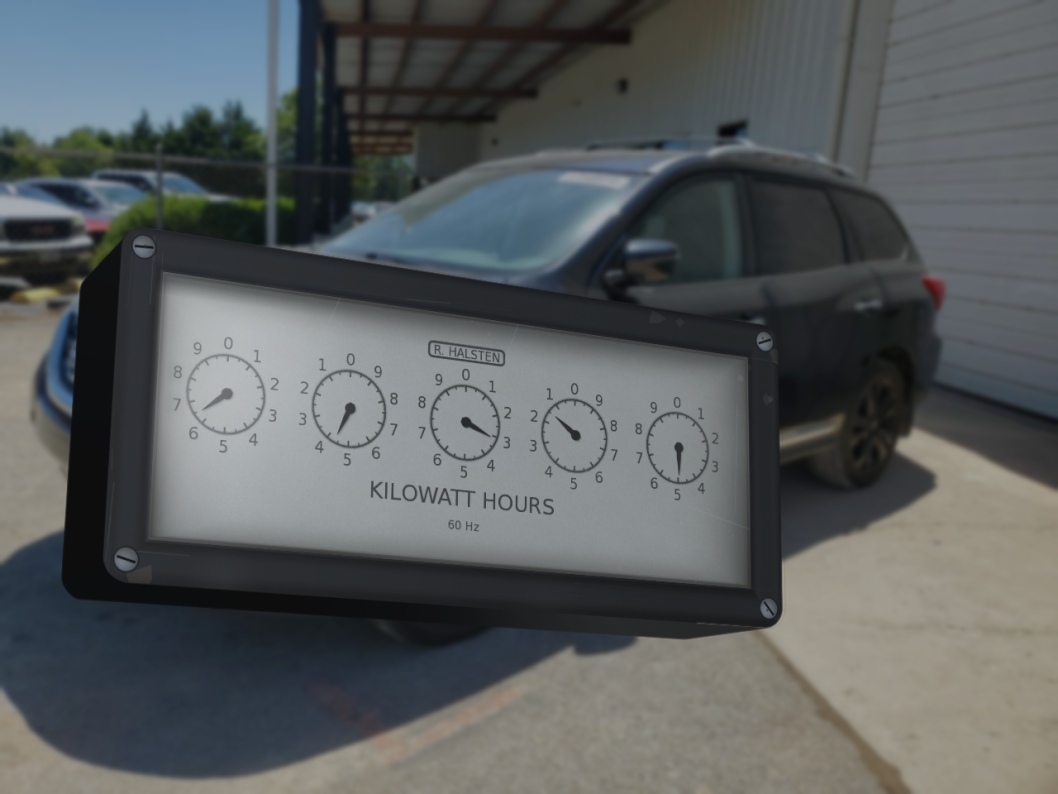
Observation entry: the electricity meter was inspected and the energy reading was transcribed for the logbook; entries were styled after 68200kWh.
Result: 64315kWh
